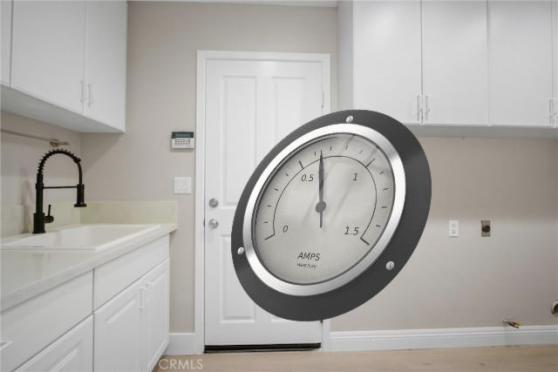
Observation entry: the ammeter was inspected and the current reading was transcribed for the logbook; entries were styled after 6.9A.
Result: 0.65A
